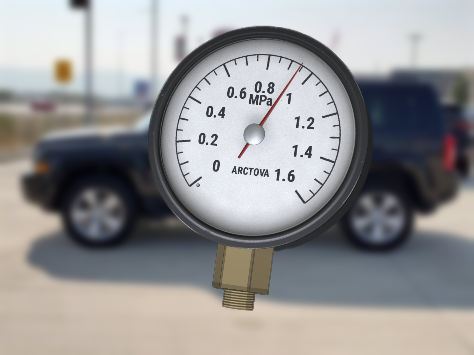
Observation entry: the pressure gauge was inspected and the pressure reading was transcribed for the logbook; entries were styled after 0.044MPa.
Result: 0.95MPa
